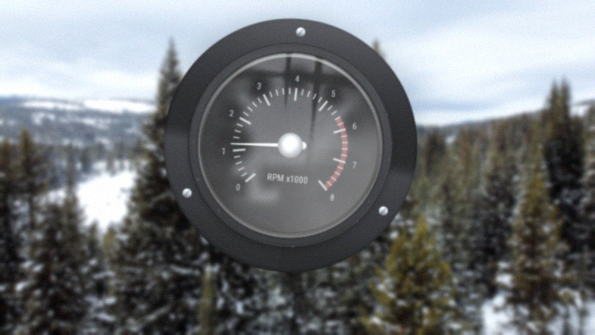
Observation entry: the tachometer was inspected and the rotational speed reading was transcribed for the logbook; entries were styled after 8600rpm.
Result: 1200rpm
